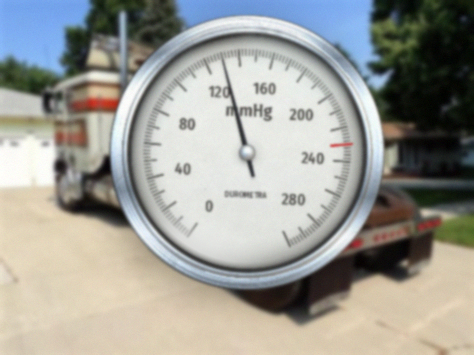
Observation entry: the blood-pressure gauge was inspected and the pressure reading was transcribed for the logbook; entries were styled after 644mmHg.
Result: 130mmHg
